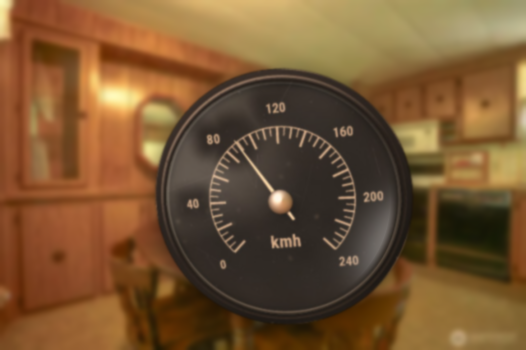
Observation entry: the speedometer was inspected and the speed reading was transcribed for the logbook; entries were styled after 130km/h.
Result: 90km/h
